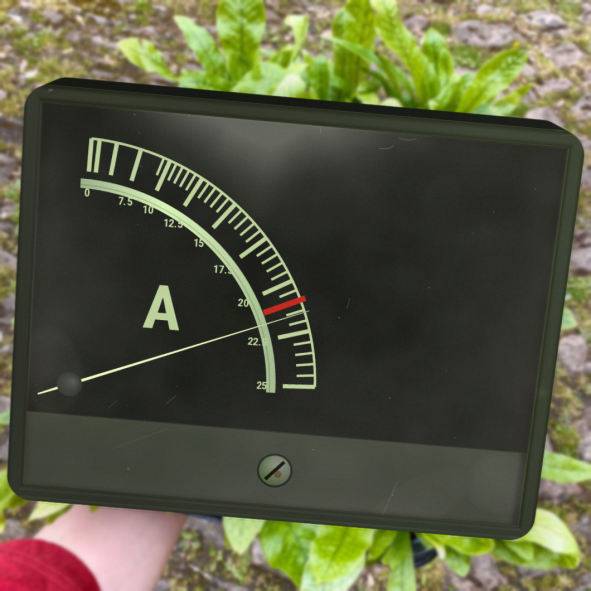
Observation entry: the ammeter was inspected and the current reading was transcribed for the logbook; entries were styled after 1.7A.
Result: 21.5A
